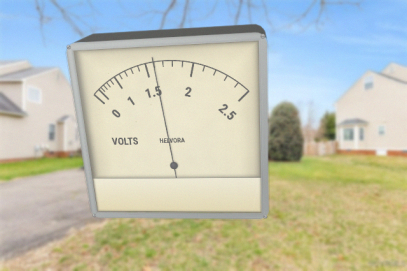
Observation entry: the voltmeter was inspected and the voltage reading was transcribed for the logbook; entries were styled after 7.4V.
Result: 1.6V
